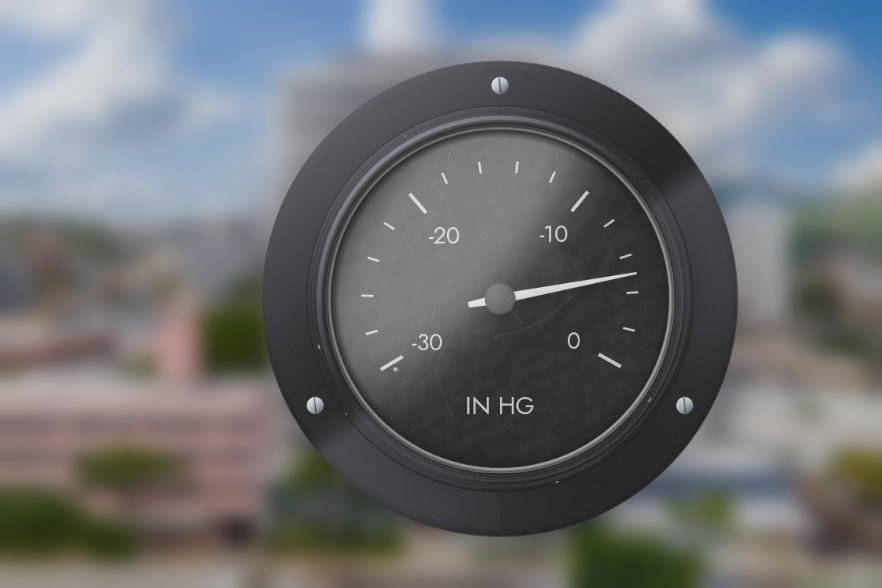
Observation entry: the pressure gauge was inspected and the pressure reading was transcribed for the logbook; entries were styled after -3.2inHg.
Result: -5inHg
